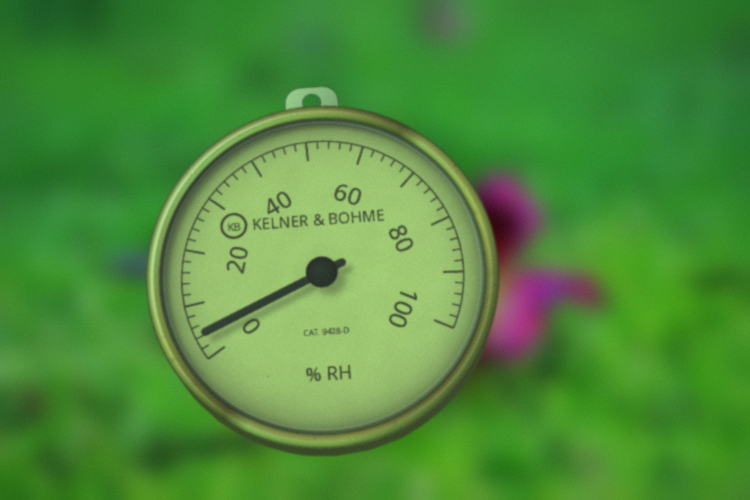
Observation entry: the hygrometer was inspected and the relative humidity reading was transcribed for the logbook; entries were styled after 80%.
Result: 4%
